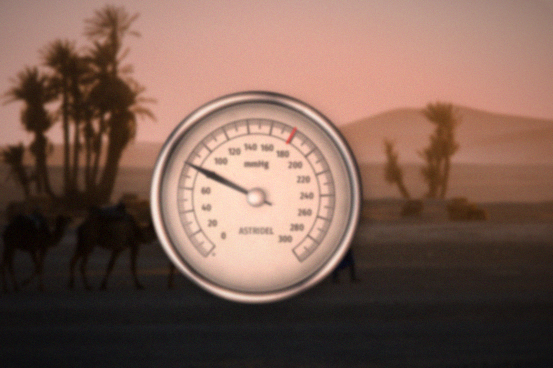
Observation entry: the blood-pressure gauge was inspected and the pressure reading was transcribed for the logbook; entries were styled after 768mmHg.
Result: 80mmHg
